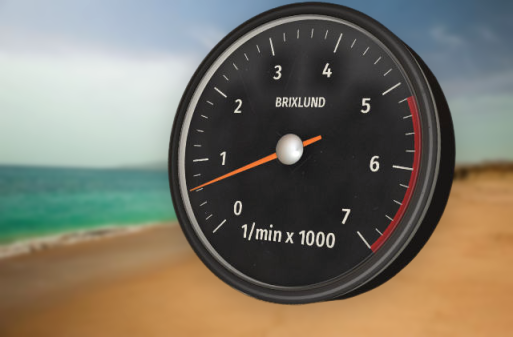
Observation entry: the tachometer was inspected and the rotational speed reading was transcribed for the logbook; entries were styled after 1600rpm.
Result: 600rpm
